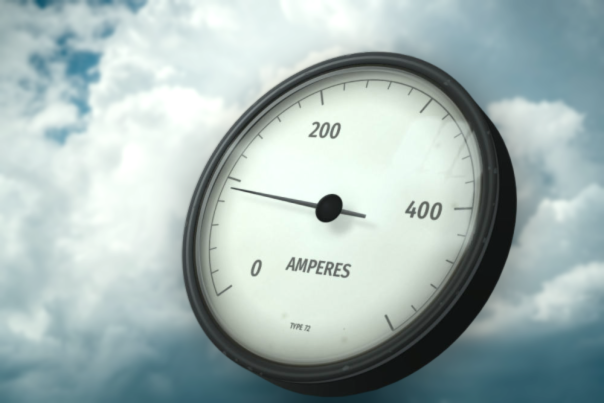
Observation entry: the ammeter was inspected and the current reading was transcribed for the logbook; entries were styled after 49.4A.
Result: 90A
